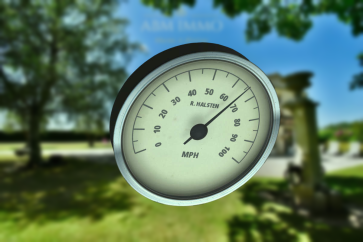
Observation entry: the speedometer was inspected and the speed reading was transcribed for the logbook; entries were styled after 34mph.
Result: 65mph
